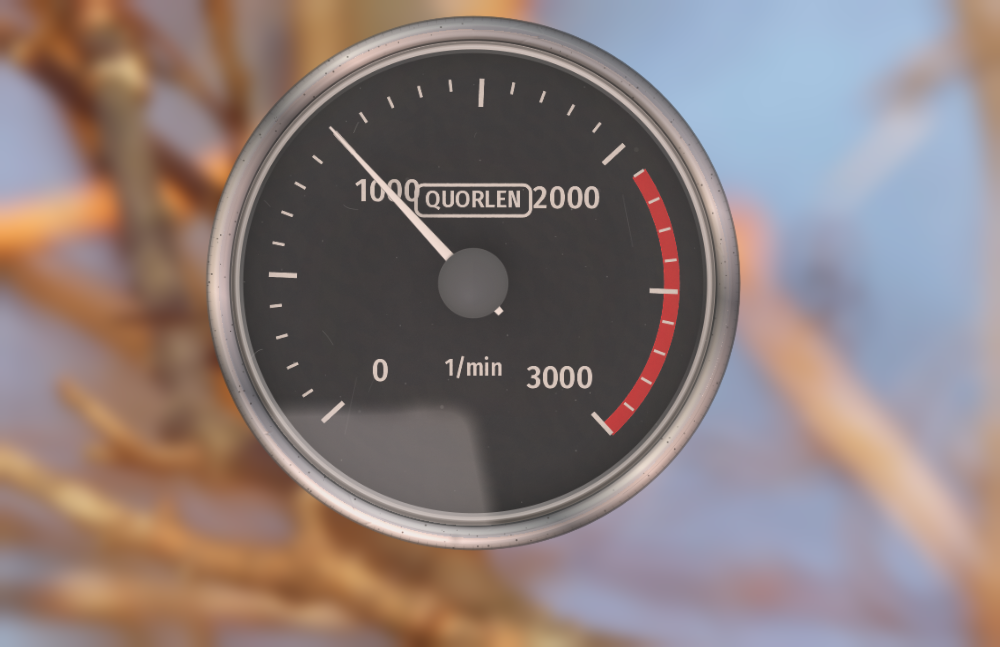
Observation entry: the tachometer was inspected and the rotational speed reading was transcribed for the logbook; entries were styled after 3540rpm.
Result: 1000rpm
